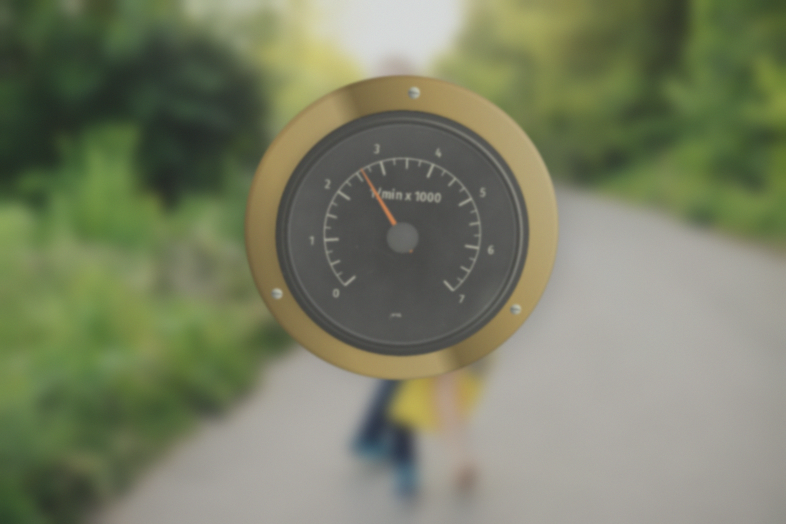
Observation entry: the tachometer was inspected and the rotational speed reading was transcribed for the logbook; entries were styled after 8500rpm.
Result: 2625rpm
